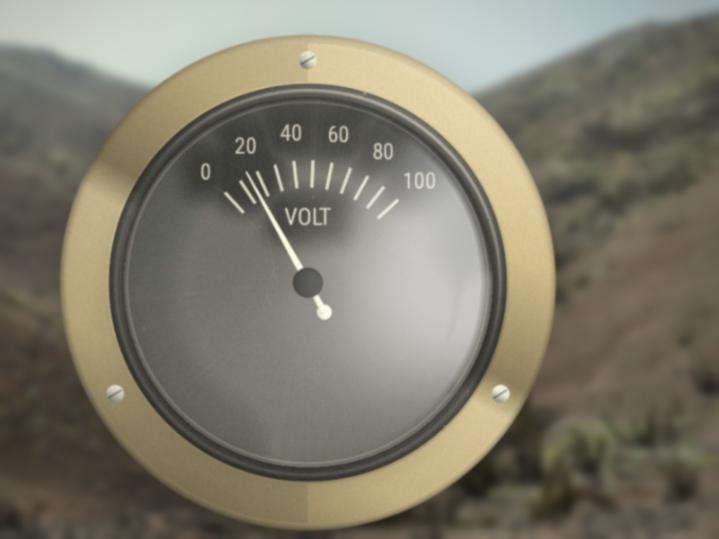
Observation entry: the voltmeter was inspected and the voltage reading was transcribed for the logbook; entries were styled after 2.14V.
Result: 15V
